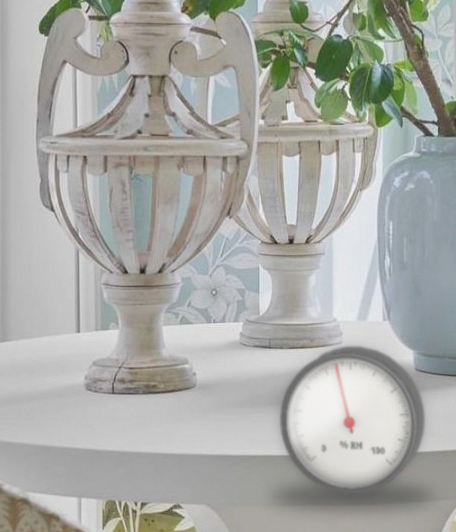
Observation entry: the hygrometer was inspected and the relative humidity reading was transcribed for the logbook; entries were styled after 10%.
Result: 45%
